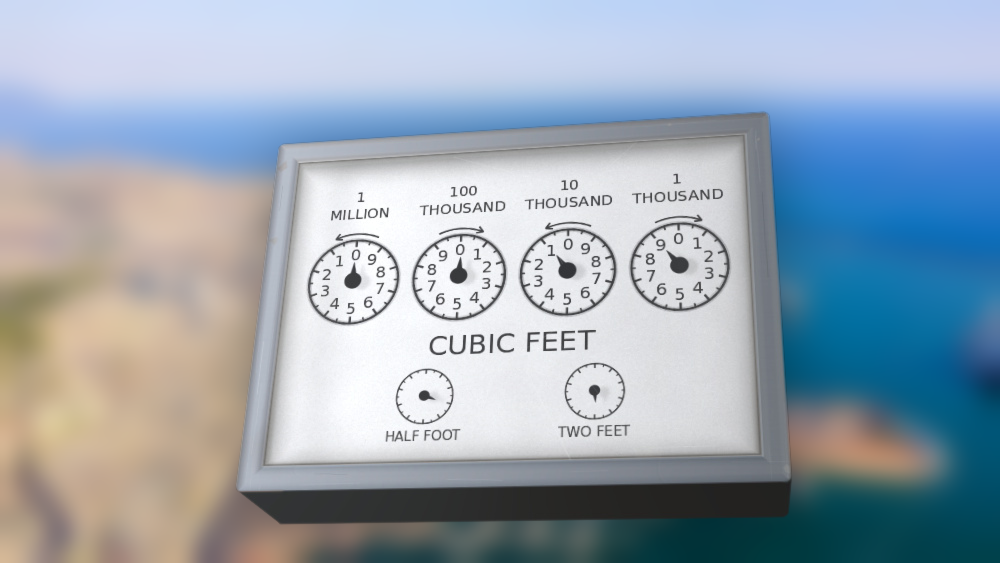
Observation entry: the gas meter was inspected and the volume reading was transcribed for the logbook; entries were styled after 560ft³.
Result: 900ft³
